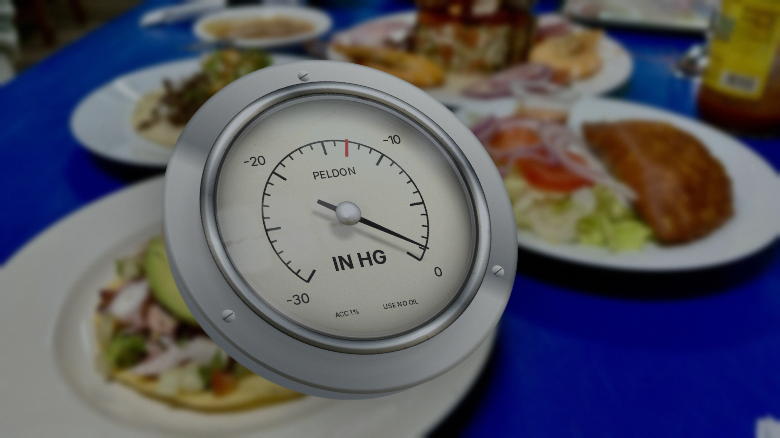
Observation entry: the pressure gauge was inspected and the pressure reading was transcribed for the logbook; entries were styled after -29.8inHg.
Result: -1inHg
